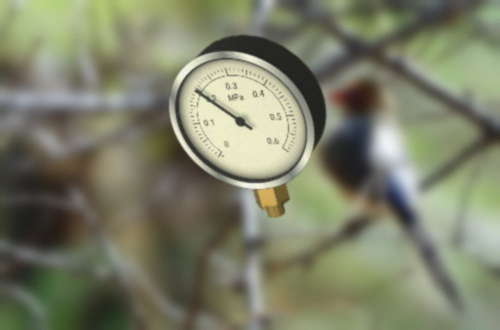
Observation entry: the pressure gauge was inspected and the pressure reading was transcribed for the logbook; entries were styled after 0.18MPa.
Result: 0.2MPa
